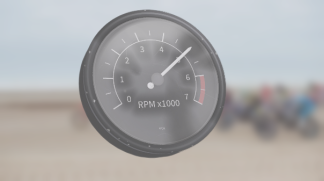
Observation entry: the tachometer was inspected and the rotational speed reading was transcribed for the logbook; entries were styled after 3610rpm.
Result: 5000rpm
